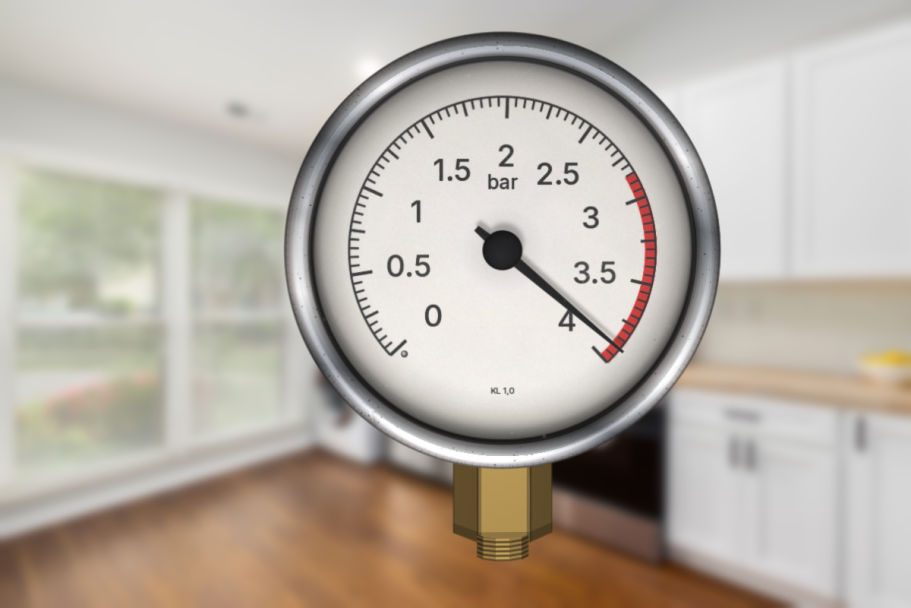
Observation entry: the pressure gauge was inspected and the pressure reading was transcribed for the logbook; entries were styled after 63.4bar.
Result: 3.9bar
